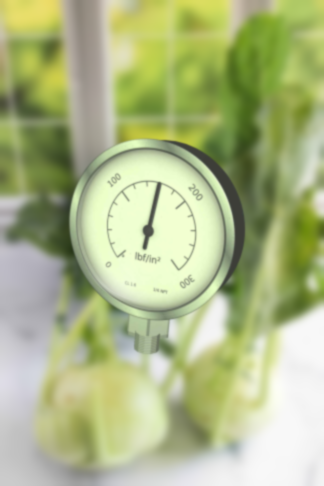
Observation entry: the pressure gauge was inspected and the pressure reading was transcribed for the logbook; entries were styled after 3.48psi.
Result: 160psi
